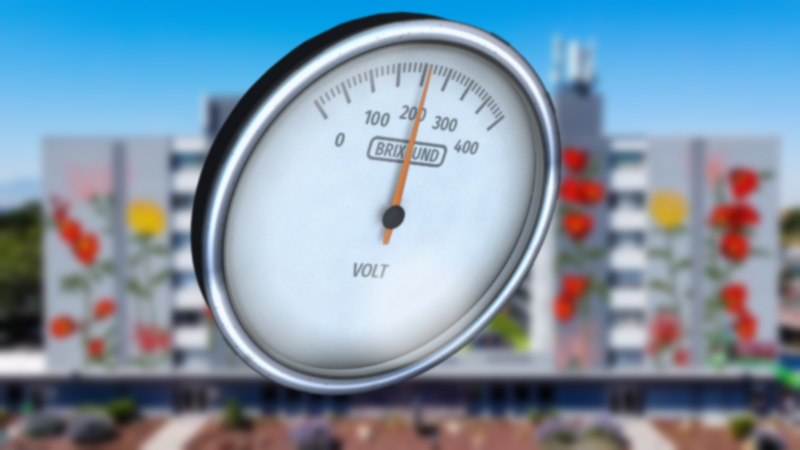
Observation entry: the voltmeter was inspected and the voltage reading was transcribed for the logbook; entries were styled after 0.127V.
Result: 200V
